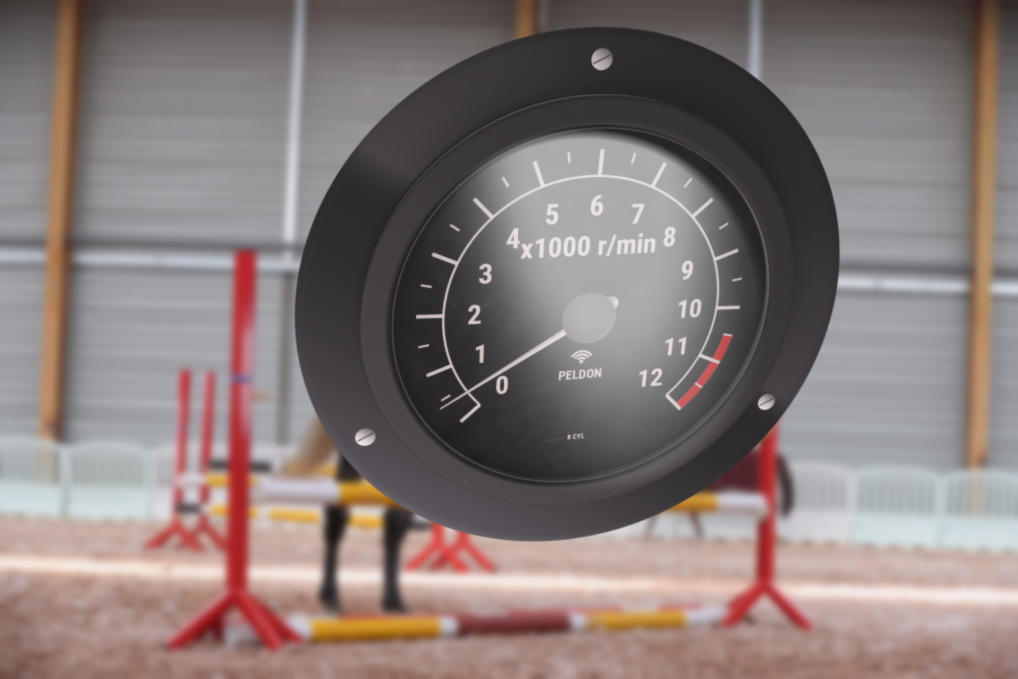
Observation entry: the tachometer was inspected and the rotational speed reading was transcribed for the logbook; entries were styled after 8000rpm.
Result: 500rpm
